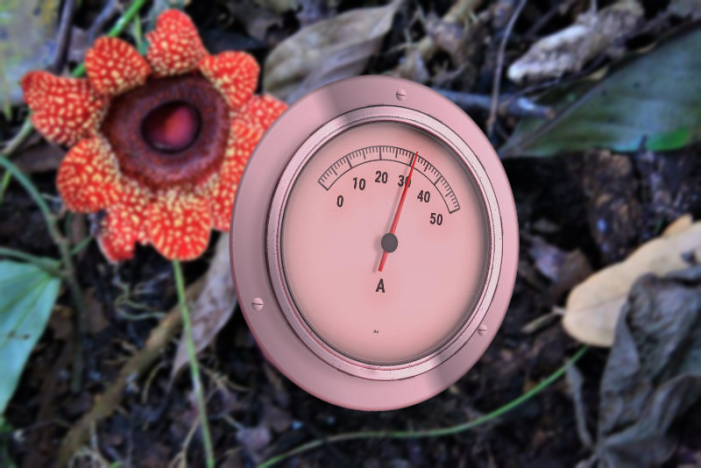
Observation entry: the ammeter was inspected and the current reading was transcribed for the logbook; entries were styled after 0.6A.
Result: 30A
